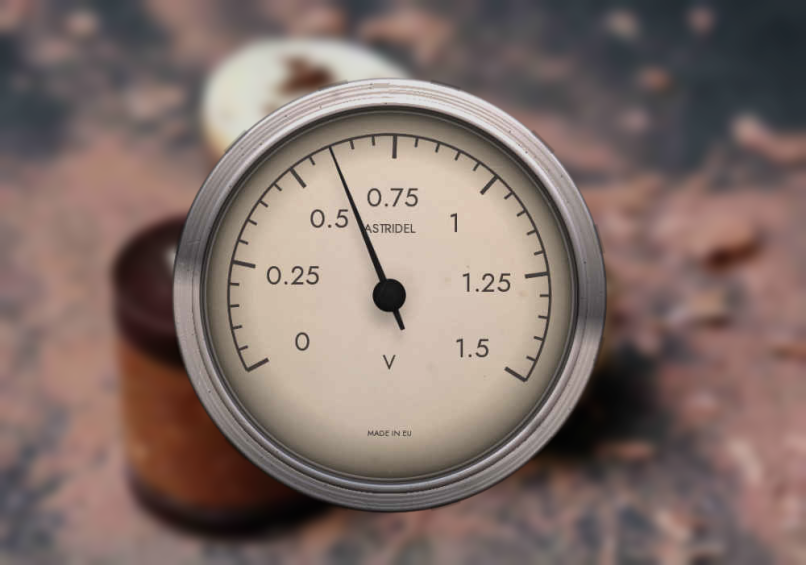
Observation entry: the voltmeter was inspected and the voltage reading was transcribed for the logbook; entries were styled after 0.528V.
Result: 0.6V
